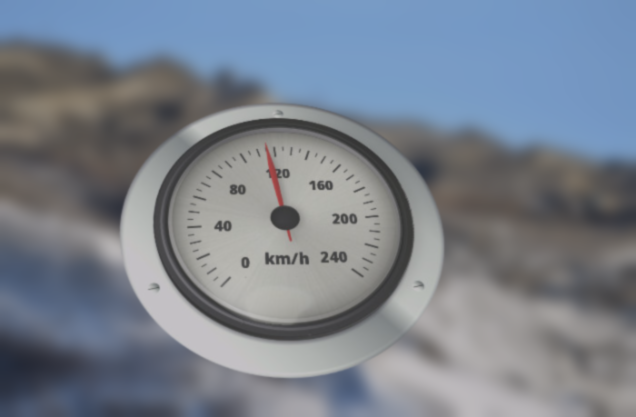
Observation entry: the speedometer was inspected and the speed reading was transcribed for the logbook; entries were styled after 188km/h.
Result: 115km/h
